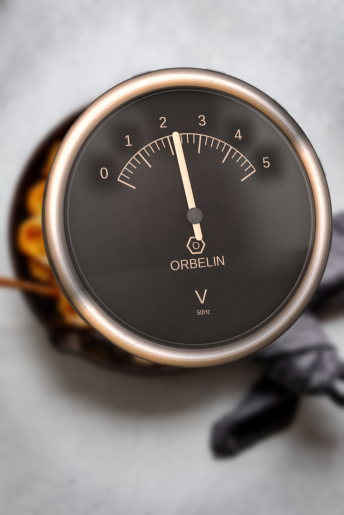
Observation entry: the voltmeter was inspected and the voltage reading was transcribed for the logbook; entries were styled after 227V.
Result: 2.2V
